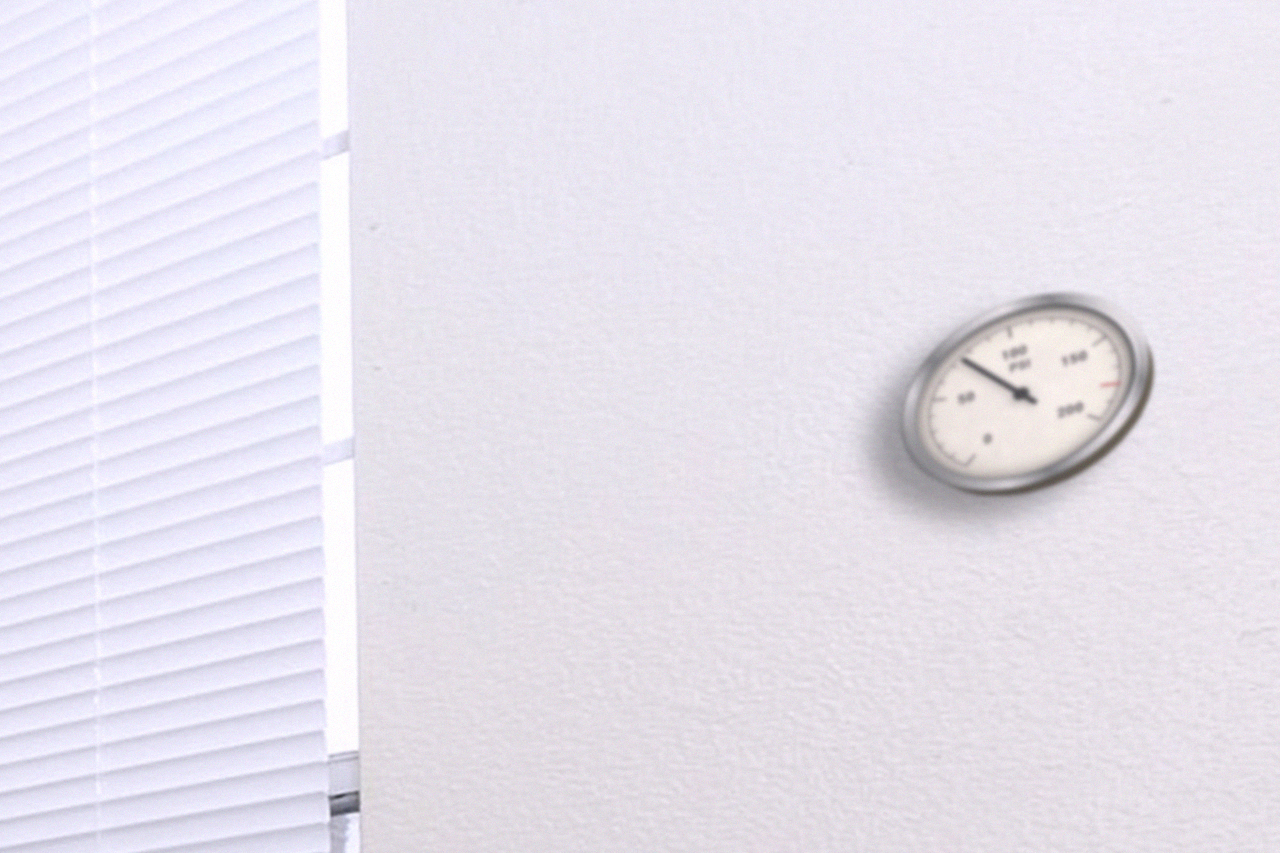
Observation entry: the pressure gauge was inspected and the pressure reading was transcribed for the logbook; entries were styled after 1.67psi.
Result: 75psi
